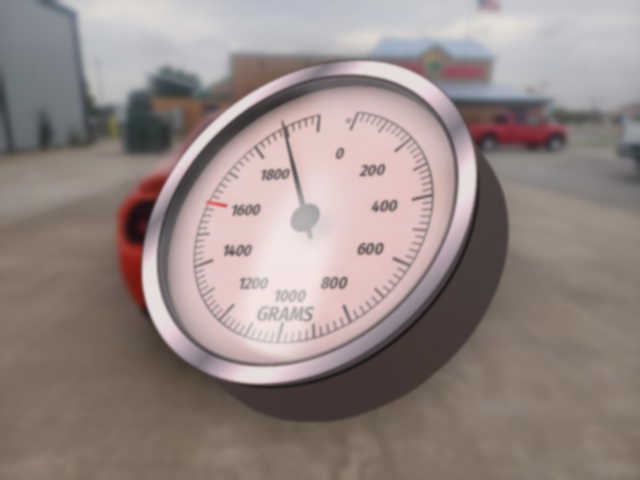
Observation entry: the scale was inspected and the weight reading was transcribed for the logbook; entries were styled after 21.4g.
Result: 1900g
